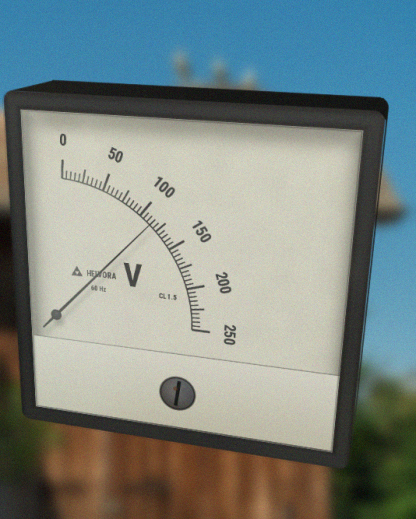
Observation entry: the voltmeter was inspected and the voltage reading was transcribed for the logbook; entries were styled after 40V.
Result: 115V
